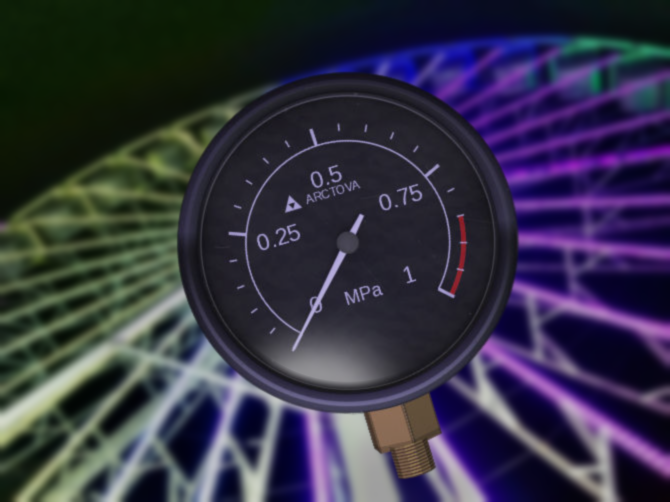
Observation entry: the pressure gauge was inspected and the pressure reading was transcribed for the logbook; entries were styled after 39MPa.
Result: 0MPa
